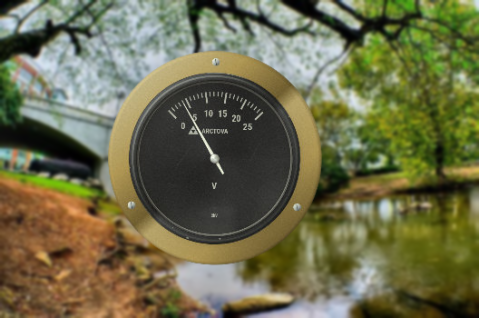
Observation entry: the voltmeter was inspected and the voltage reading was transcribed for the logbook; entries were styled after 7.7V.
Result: 4V
